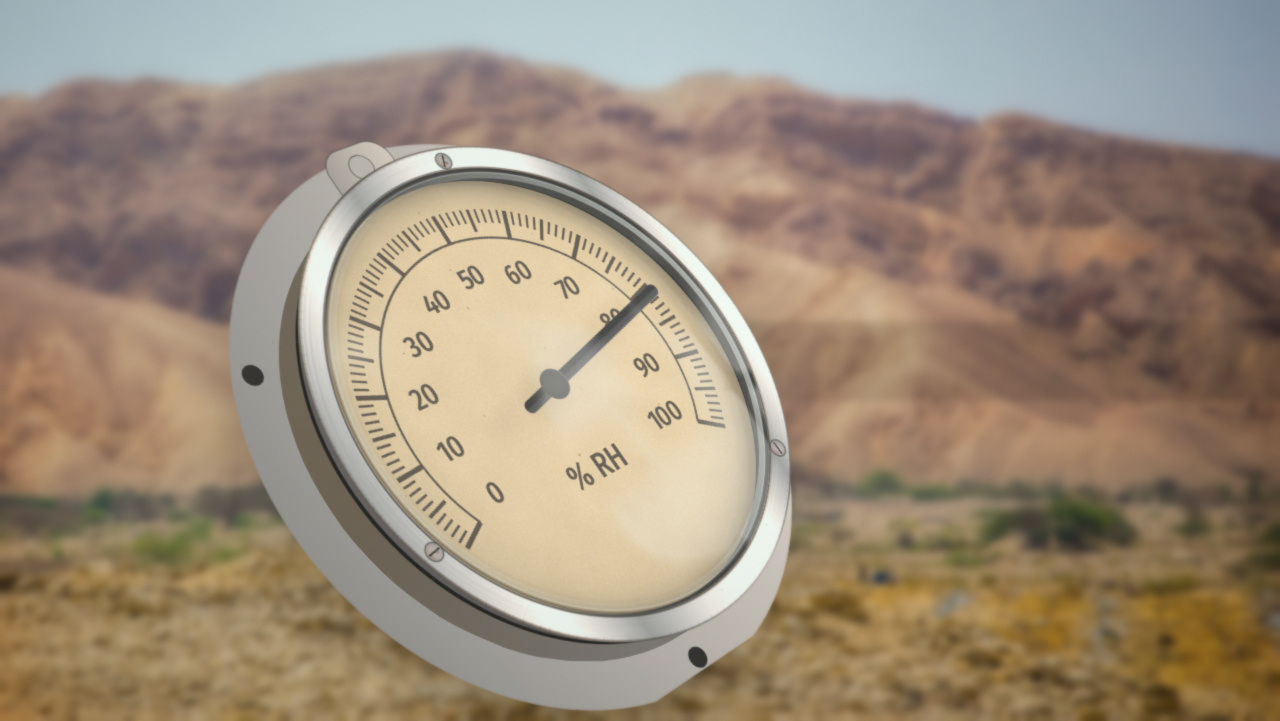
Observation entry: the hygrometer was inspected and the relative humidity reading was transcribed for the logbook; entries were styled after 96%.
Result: 81%
